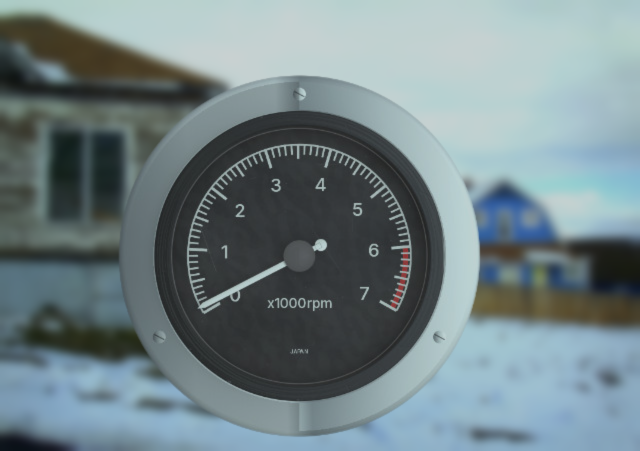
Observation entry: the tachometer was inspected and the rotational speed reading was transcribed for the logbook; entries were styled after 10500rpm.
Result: 100rpm
